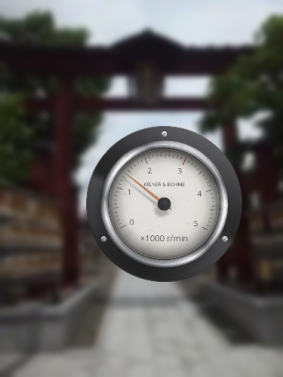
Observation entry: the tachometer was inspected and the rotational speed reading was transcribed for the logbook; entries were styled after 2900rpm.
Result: 1400rpm
